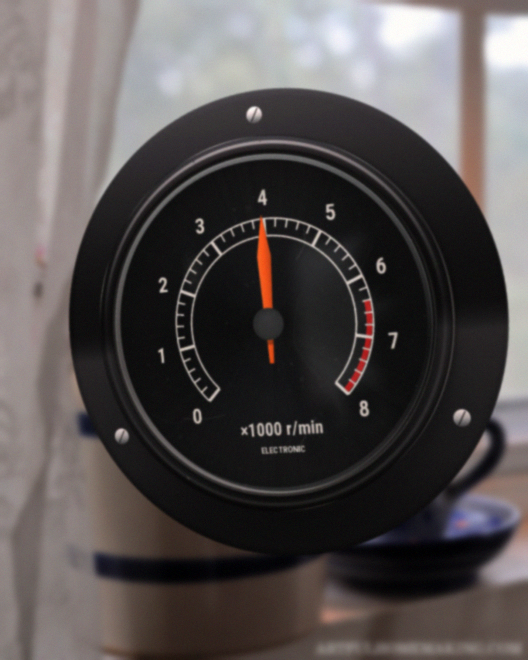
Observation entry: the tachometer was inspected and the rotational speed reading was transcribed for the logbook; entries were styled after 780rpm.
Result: 4000rpm
